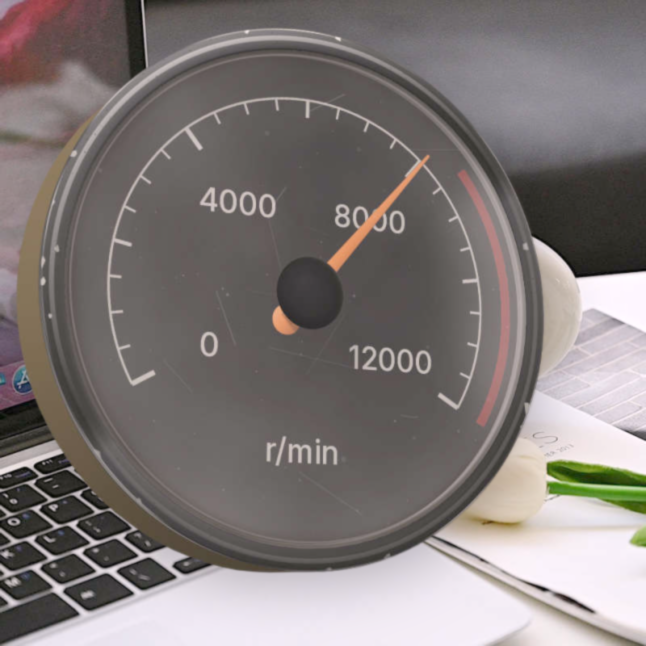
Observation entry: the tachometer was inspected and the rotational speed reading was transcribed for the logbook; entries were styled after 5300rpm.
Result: 8000rpm
